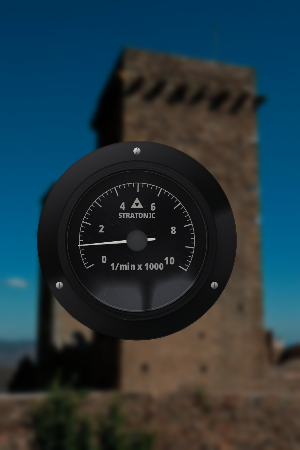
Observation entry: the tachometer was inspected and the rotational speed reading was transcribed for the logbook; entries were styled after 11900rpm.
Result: 1000rpm
